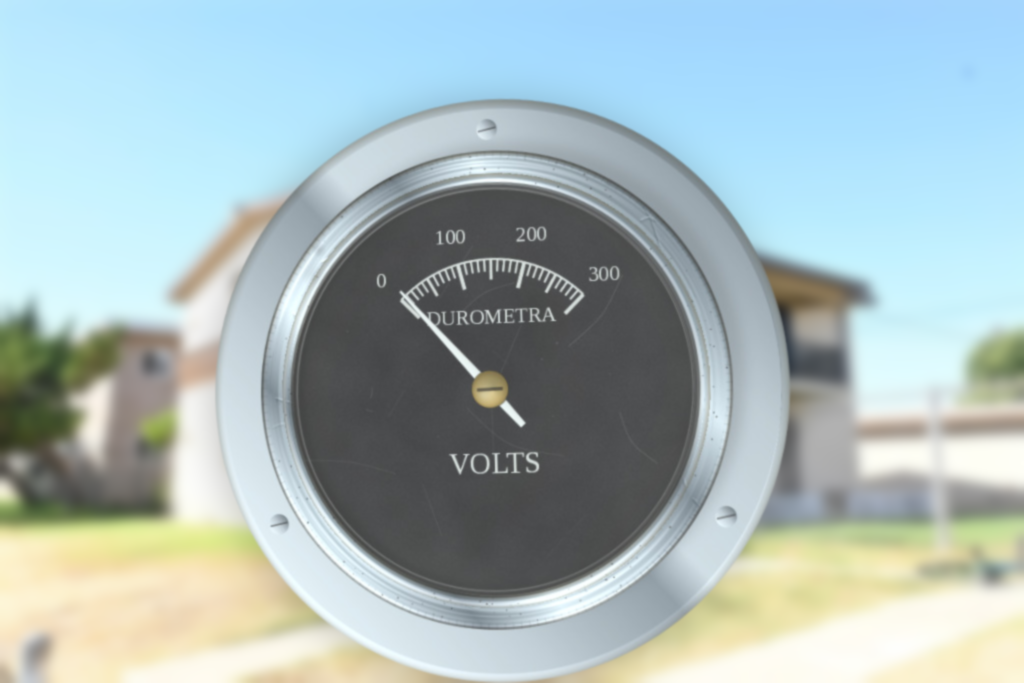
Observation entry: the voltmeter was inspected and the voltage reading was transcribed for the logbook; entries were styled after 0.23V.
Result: 10V
